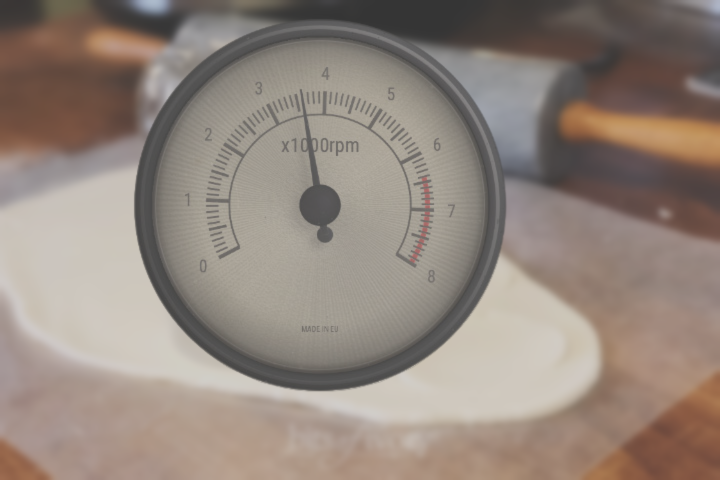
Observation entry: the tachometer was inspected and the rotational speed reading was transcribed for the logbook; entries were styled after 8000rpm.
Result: 3600rpm
